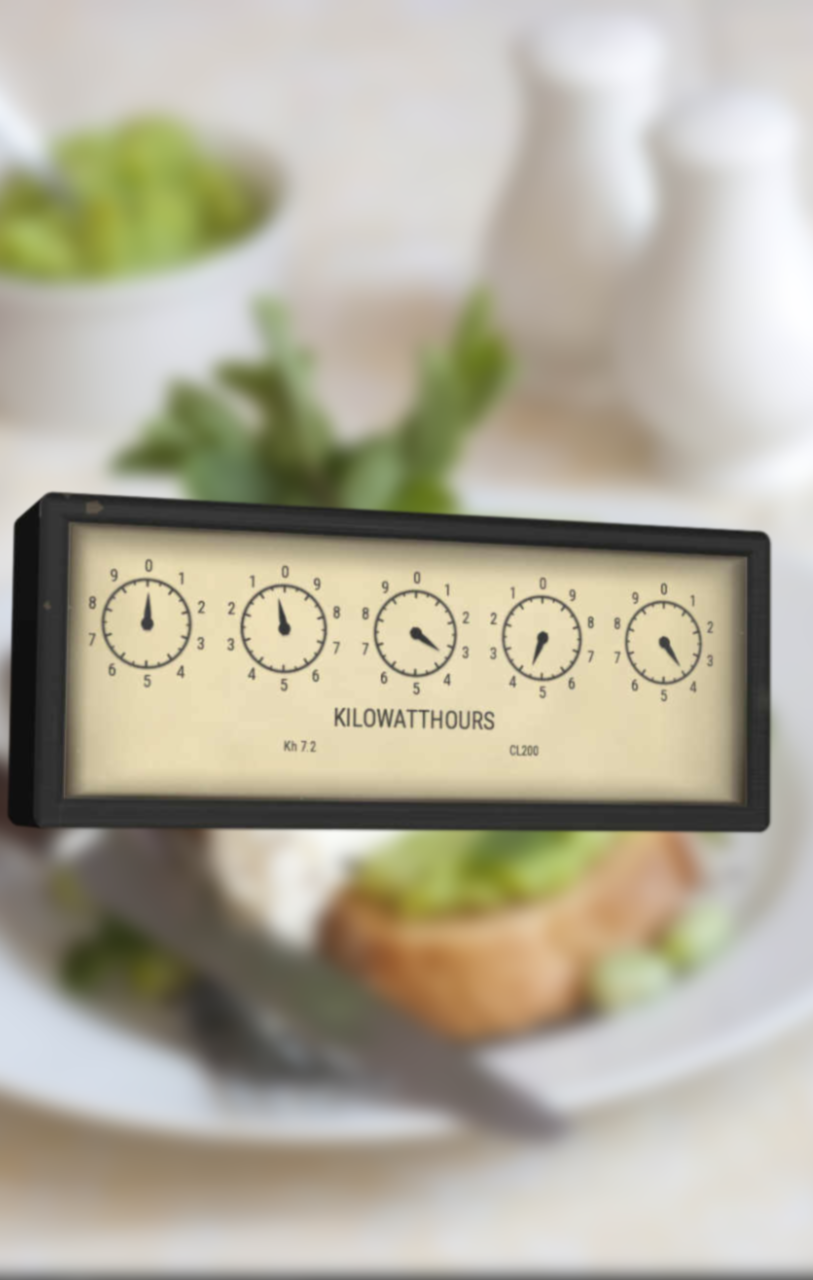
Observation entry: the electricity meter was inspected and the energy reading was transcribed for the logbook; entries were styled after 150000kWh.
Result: 344kWh
